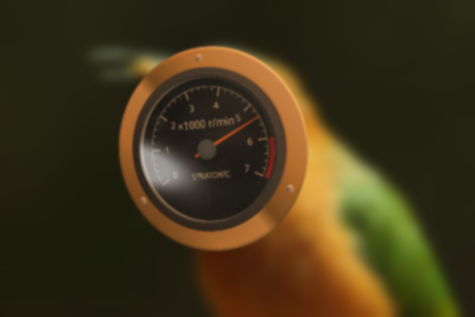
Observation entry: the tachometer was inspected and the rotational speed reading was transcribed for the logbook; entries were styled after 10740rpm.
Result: 5400rpm
